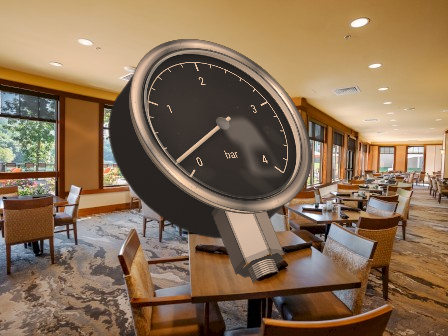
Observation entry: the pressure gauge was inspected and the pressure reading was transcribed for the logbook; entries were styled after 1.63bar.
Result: 0.2bar
